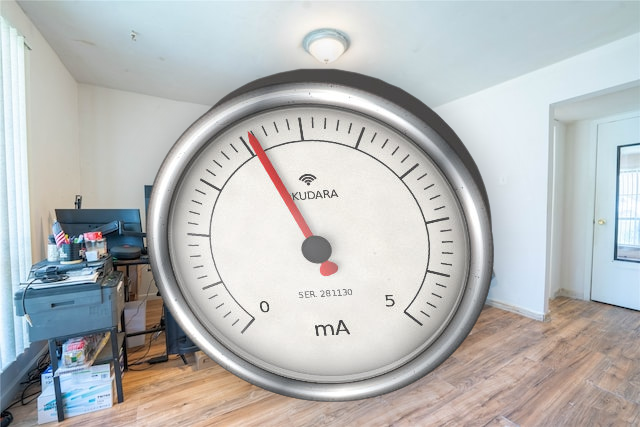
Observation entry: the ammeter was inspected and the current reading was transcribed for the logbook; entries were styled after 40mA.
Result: 2.1mA
